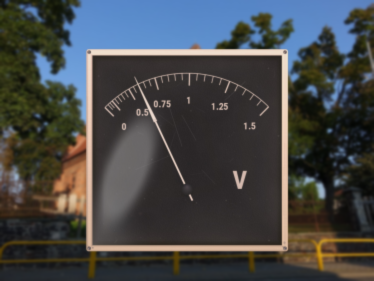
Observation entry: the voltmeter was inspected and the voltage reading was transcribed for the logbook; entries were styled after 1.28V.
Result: 0.6V
